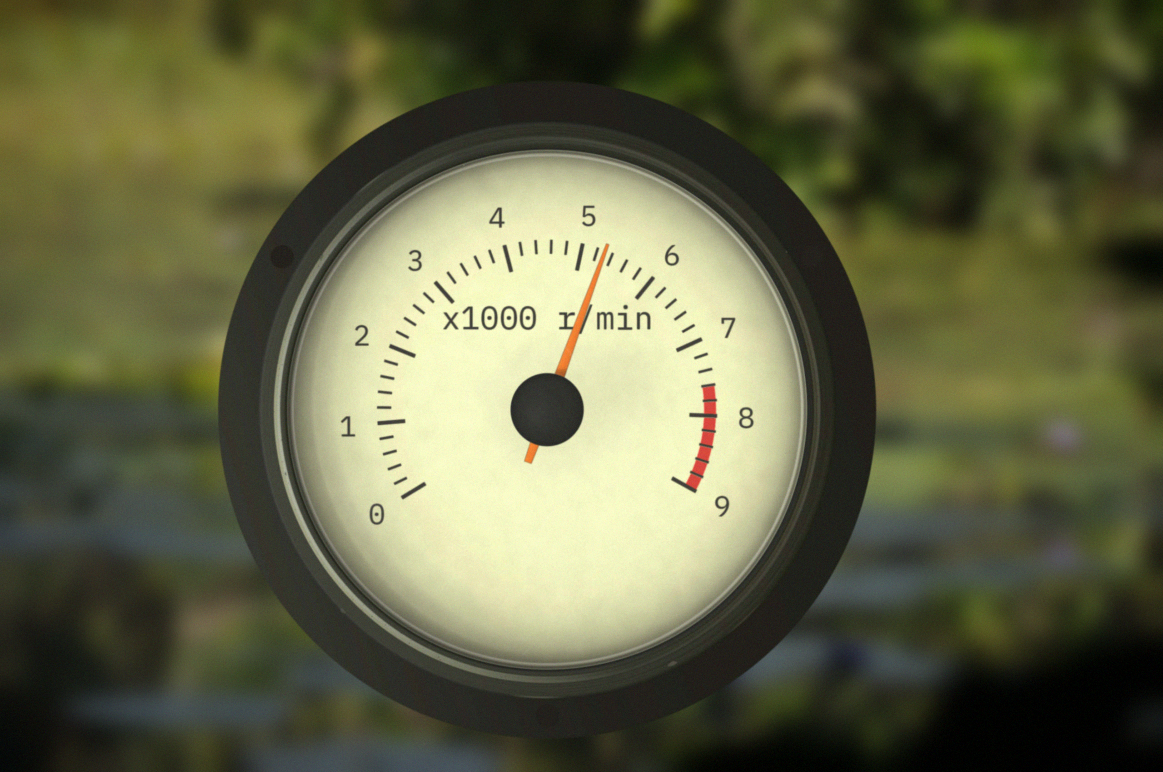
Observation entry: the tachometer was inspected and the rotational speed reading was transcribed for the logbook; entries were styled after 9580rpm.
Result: 5300rpm
